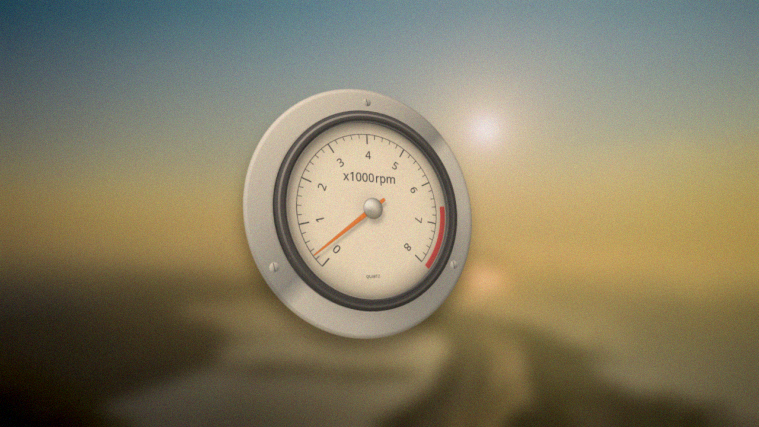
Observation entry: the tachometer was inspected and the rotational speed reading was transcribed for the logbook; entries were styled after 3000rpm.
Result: 300rpm
